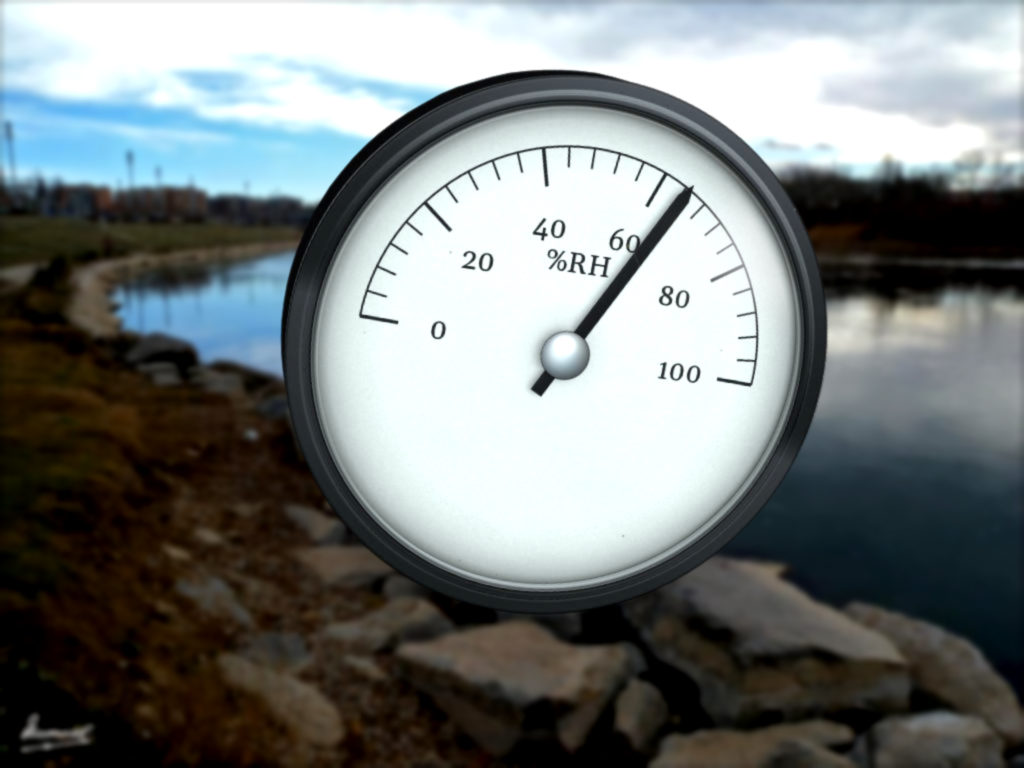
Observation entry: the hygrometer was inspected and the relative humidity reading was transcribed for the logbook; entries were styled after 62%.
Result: 64%
